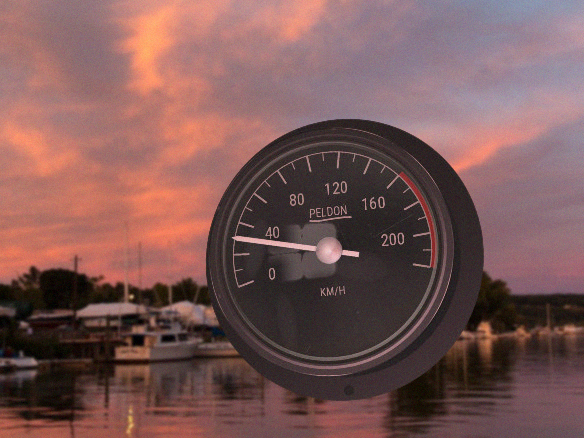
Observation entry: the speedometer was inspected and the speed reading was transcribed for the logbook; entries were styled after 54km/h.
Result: 30km/h
